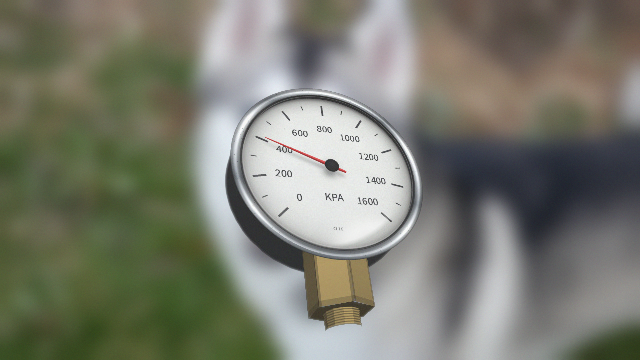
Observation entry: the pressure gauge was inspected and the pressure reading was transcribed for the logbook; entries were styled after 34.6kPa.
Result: 400kPa
